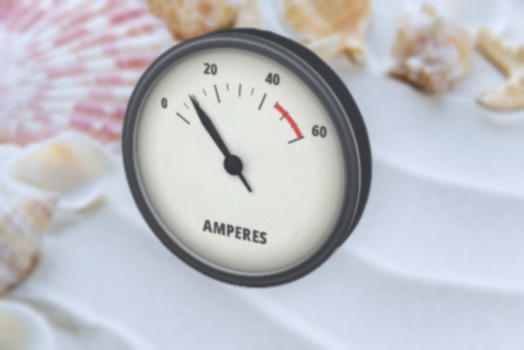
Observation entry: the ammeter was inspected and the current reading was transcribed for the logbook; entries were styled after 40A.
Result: 10A
